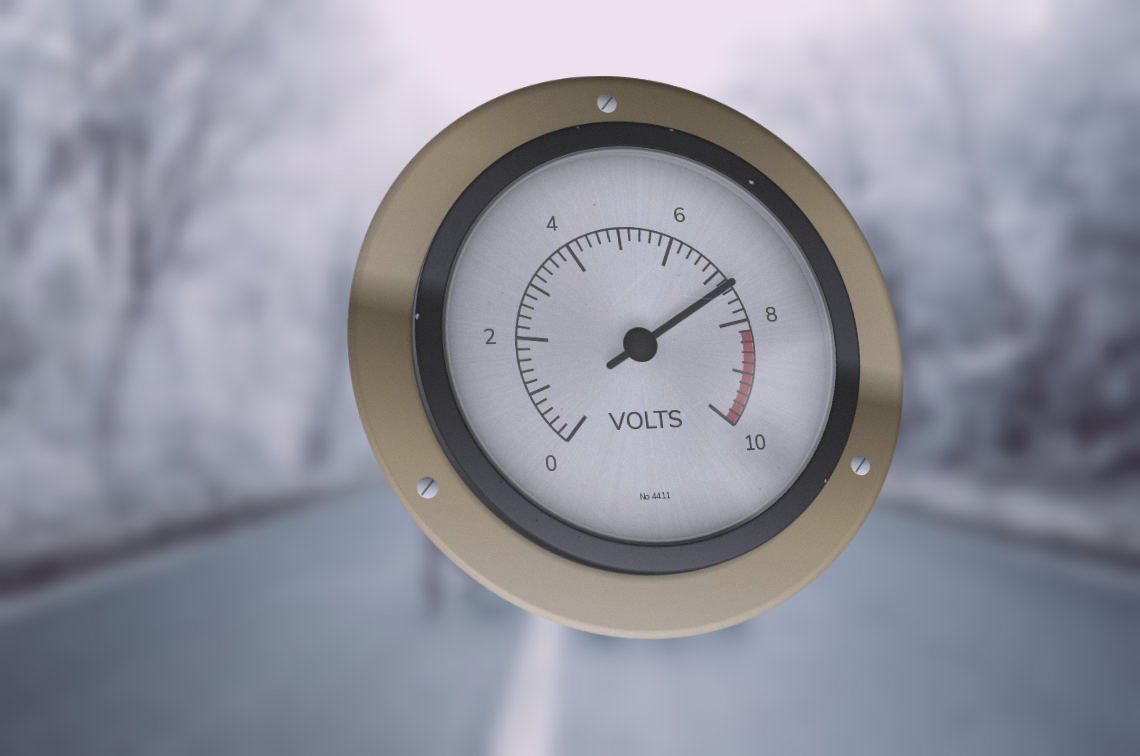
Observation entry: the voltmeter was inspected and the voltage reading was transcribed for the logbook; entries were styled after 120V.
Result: 7.3V
